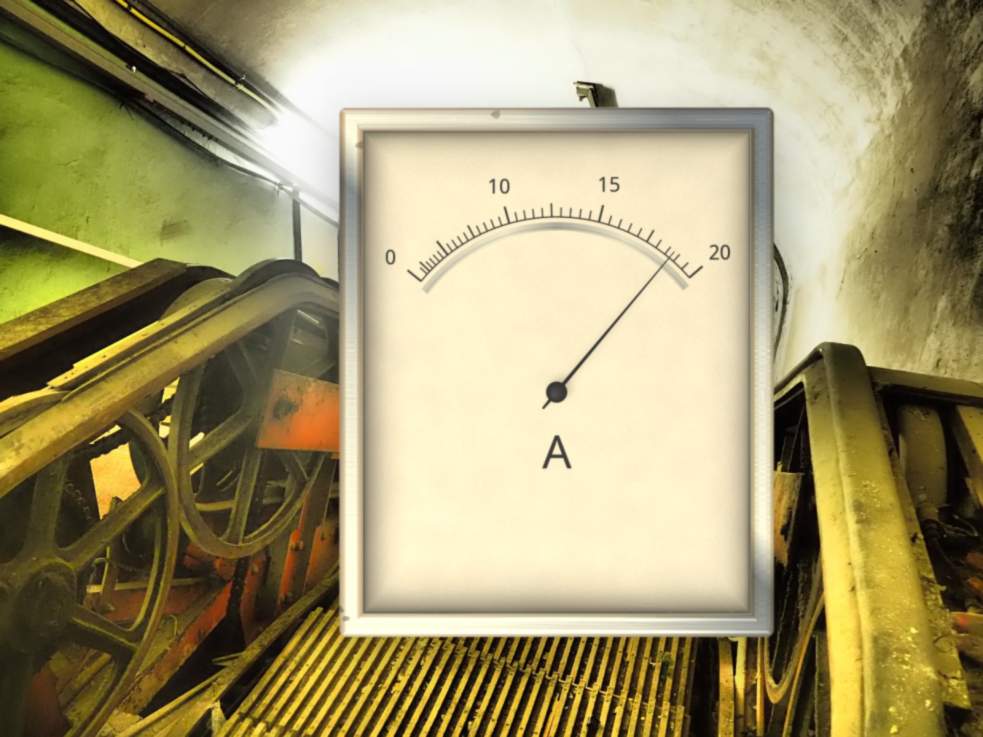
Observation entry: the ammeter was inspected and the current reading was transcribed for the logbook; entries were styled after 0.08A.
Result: 18.75A
